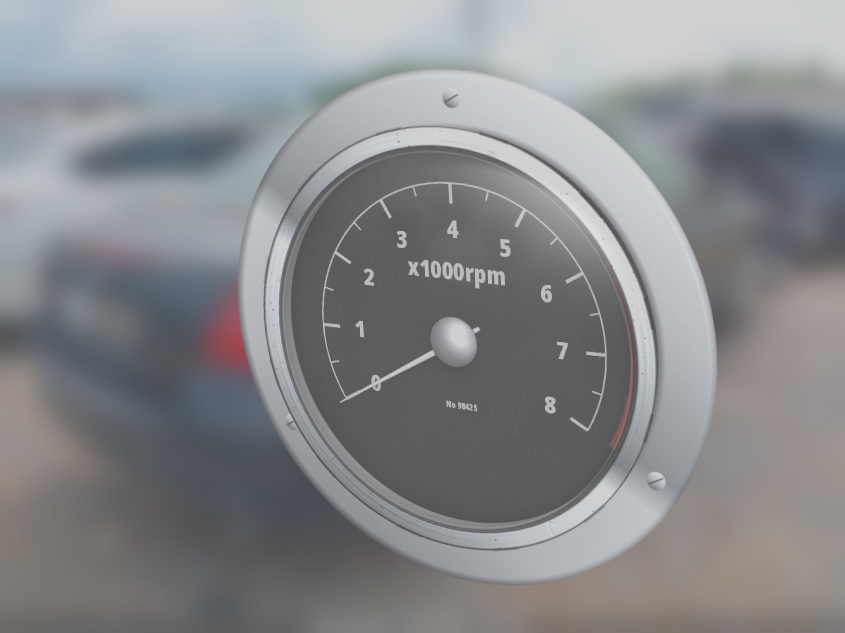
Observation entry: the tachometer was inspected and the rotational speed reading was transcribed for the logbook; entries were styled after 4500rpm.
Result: 0rpm
